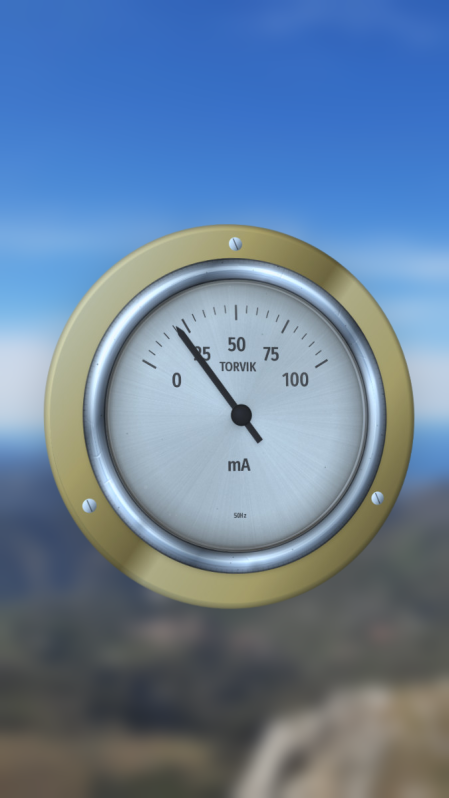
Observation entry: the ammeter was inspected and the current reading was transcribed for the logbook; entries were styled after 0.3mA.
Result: 20mA
